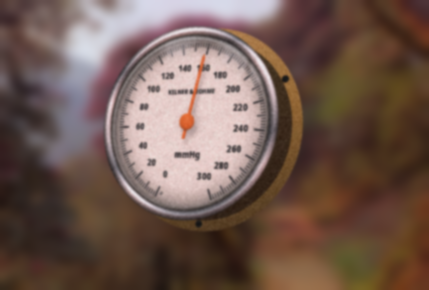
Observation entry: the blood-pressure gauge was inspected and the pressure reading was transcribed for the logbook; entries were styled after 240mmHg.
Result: 160mmHg
